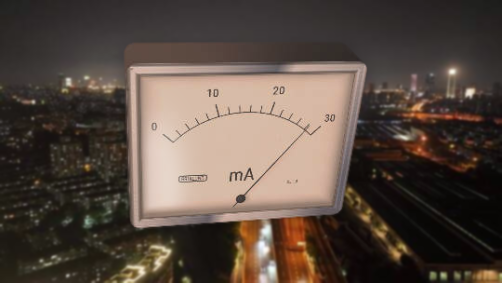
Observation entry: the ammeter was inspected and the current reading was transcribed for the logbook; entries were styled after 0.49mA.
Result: 28mA
